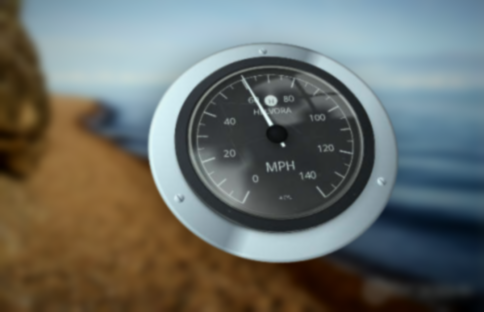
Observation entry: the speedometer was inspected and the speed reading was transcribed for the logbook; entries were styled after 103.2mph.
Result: 60mph
